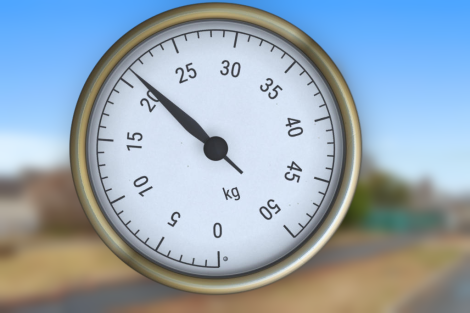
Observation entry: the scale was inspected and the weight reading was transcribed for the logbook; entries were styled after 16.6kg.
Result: 21kg
